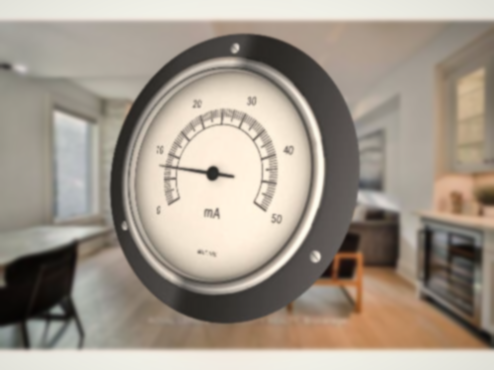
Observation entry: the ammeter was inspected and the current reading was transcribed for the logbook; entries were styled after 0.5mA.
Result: 7.5mA
